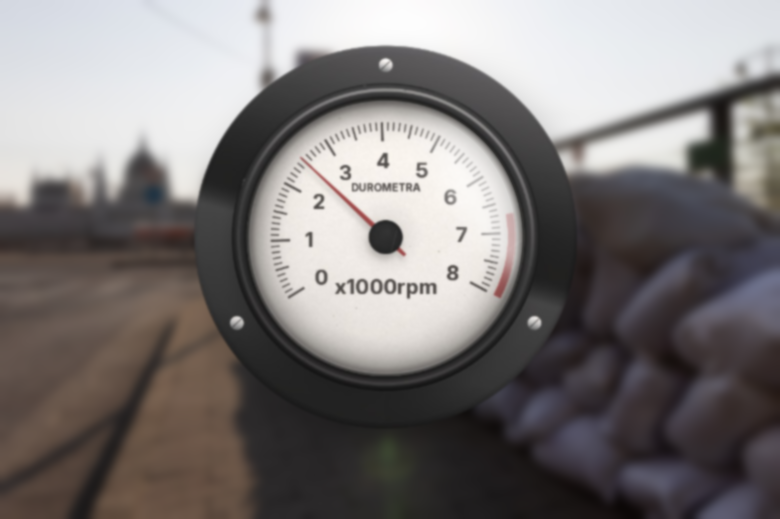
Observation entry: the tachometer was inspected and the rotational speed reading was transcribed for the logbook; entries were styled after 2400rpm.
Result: 2500rpm
